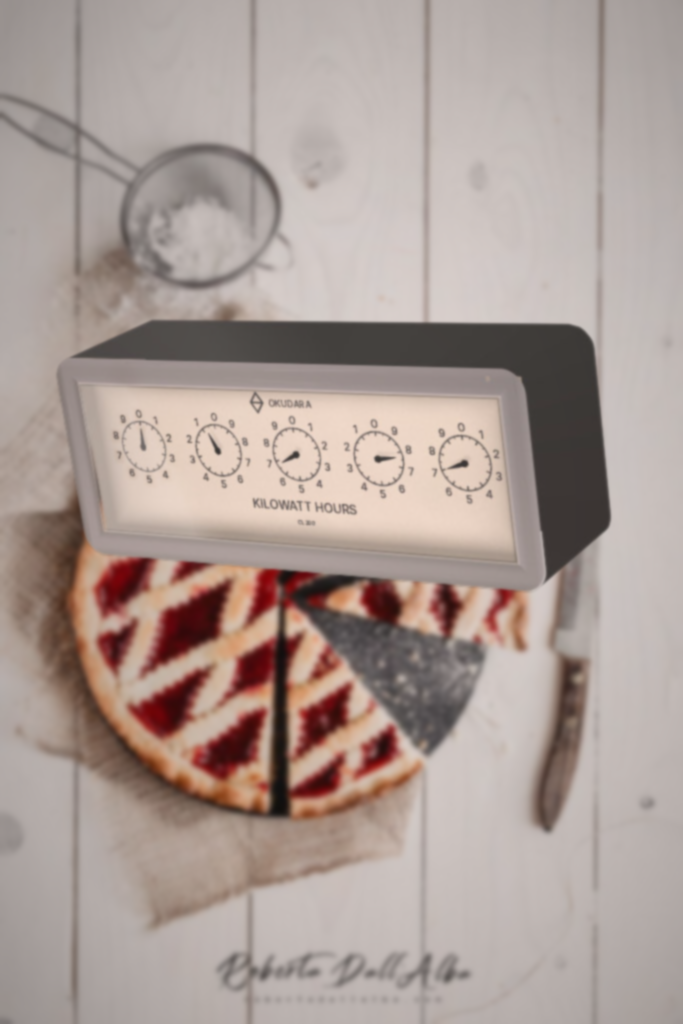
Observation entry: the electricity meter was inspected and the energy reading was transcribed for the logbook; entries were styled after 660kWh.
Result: 677kWh
